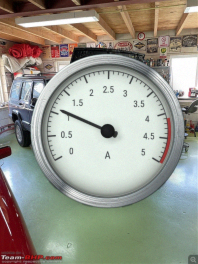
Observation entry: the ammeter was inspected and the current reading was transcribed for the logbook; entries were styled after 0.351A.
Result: 1.1A
